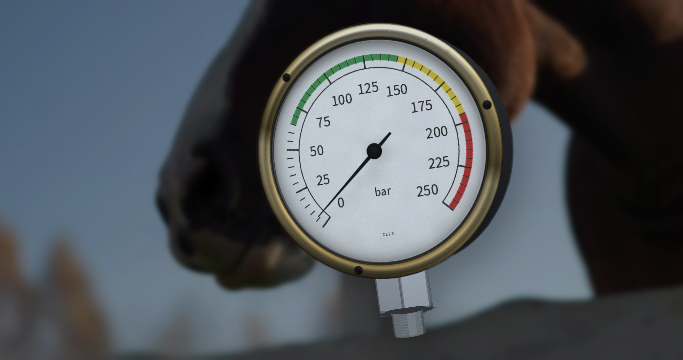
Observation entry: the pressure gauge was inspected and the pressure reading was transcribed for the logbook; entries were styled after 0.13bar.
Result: 5bar
